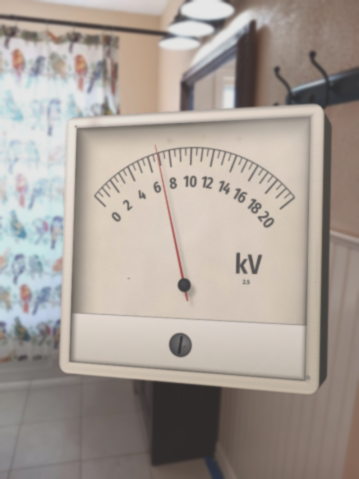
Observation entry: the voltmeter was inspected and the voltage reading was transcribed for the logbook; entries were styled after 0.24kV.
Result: 7kV
